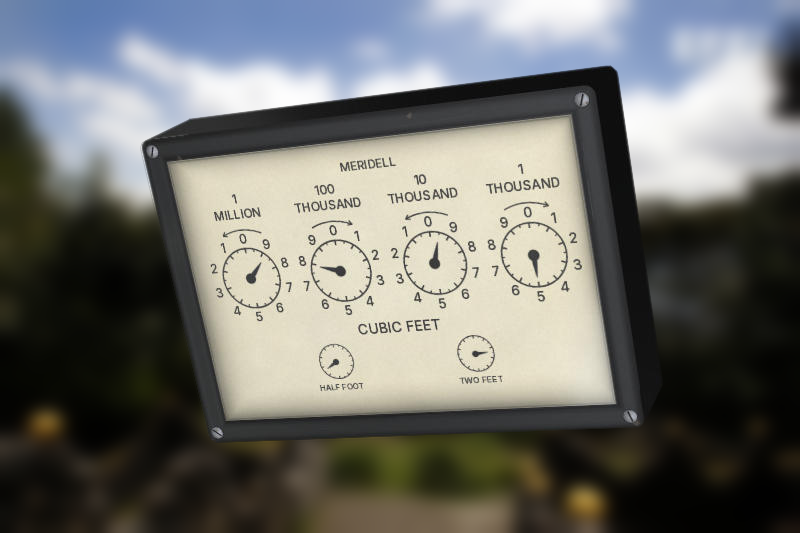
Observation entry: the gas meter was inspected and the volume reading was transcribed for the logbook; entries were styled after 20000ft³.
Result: 879500ft³
